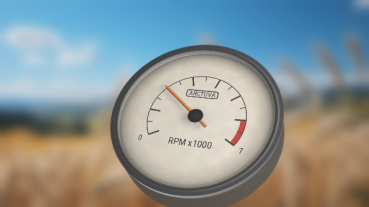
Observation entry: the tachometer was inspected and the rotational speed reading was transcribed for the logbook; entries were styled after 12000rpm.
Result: 2000rpm
